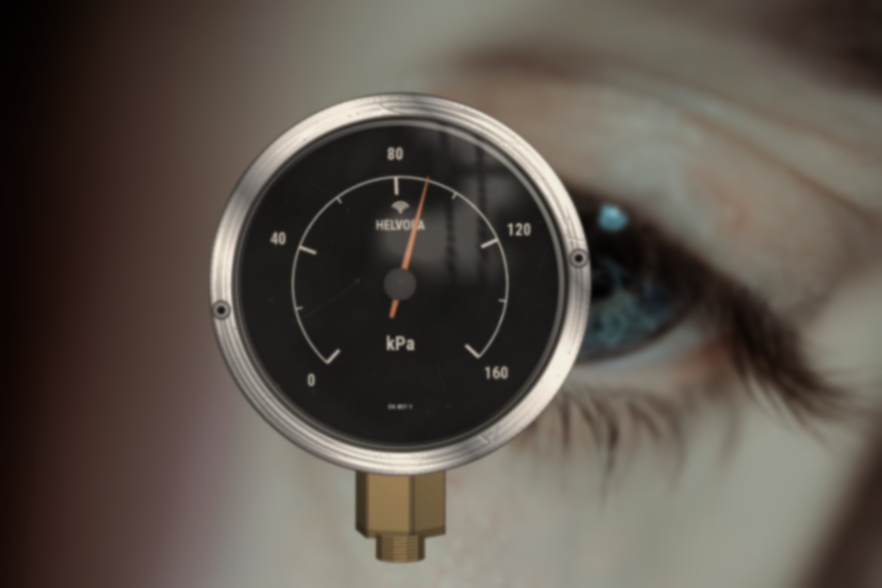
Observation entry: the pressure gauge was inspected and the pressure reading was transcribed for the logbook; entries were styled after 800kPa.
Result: 90kPa
